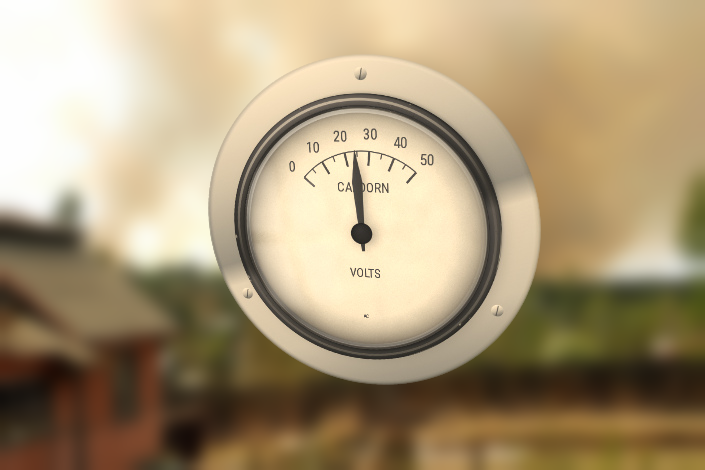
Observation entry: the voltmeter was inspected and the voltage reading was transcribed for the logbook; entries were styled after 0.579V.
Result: 25V
